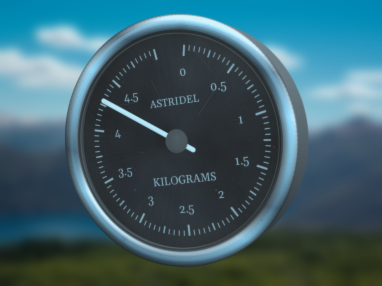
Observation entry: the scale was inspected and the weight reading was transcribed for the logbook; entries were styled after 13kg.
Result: 4.3kg
